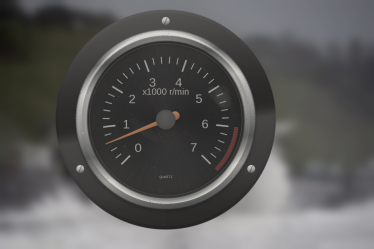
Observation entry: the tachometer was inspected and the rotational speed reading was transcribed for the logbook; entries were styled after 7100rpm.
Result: 600rpm
